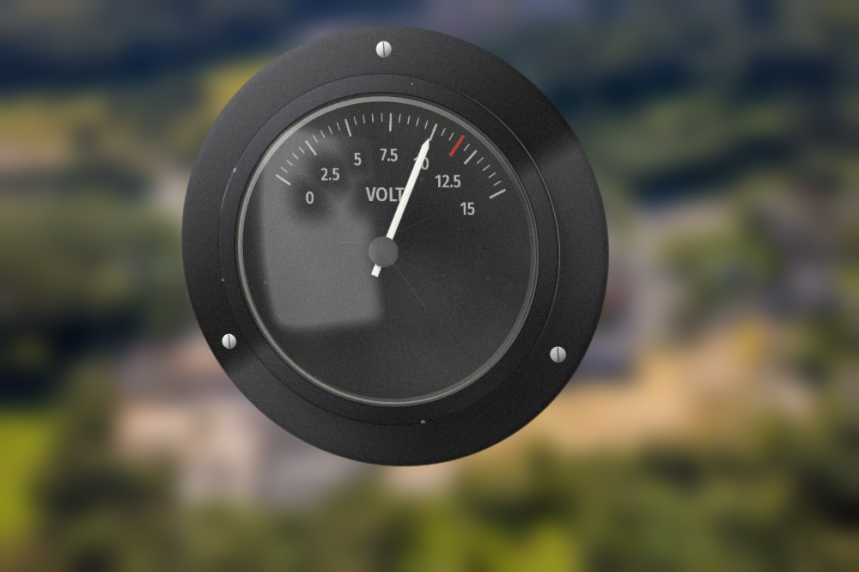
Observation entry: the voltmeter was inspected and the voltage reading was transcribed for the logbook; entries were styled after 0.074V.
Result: 10V
